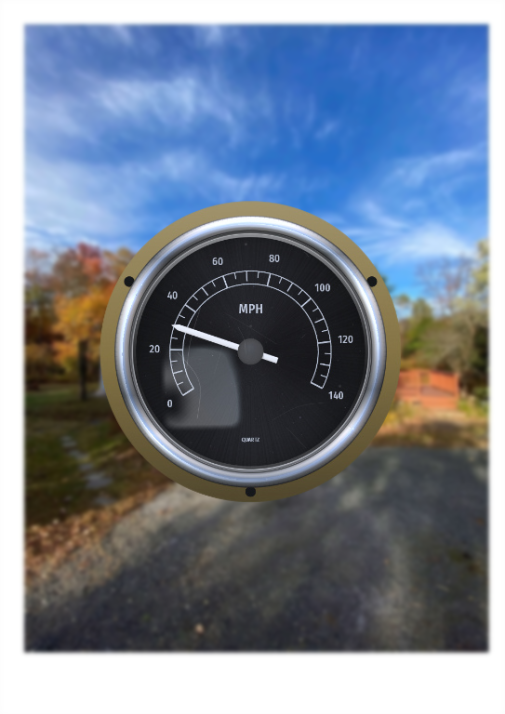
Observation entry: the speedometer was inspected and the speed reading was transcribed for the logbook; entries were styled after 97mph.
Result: 30mph
